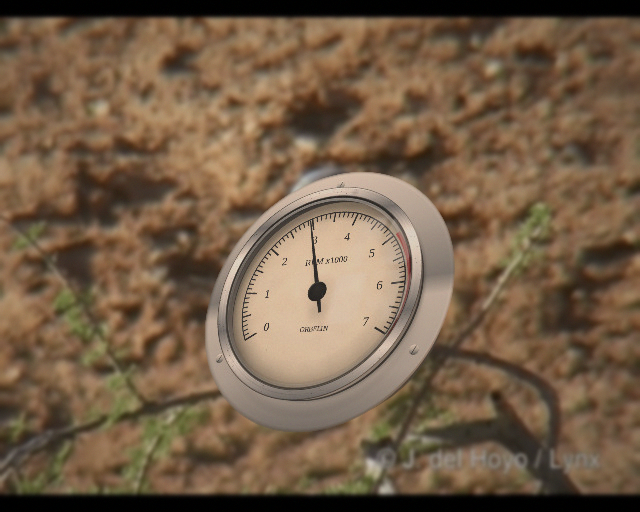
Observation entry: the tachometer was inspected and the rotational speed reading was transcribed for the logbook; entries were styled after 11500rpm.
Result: 3000rpm
